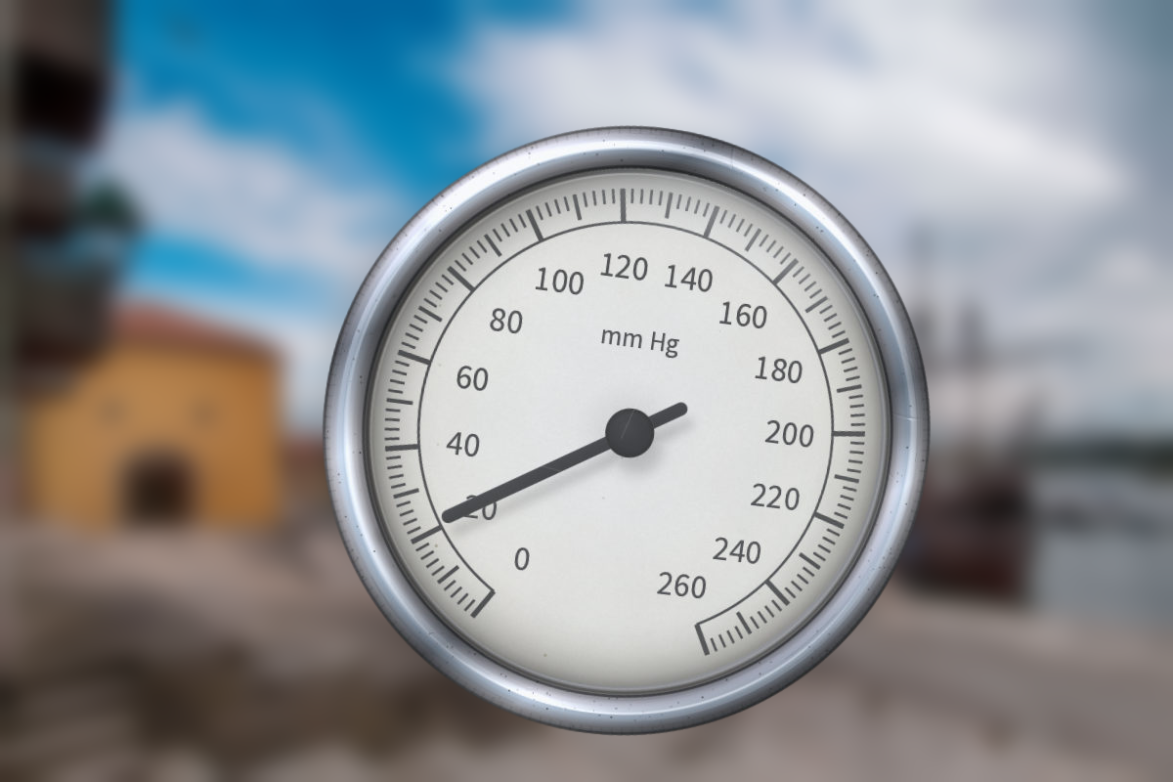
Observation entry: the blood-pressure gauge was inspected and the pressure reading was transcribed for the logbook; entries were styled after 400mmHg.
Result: 22mmHg
